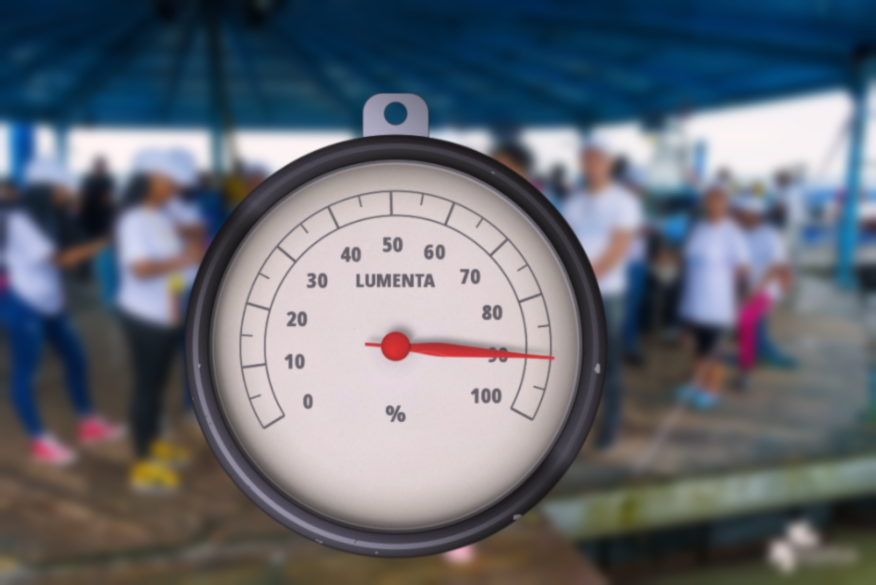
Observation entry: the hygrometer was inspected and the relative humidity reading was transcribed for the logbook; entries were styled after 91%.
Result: 90%
